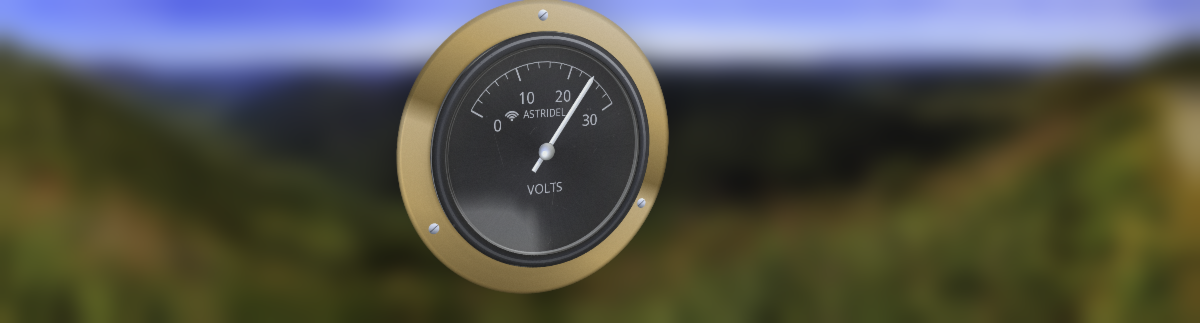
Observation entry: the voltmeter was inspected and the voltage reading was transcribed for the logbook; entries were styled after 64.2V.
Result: 24V
